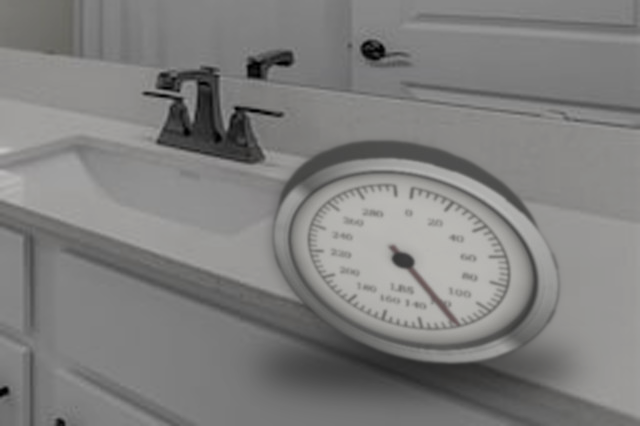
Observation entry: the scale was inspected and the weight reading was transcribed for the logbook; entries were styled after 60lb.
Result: 120lb
